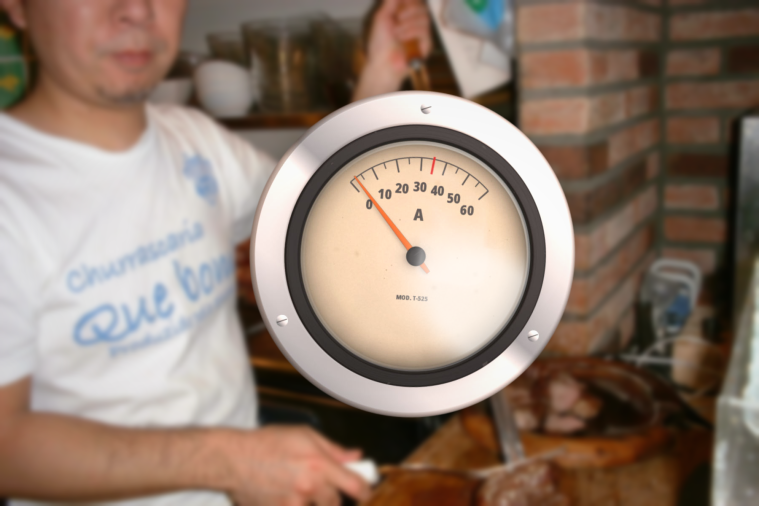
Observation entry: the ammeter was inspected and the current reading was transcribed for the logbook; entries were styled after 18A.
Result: 2.5A
